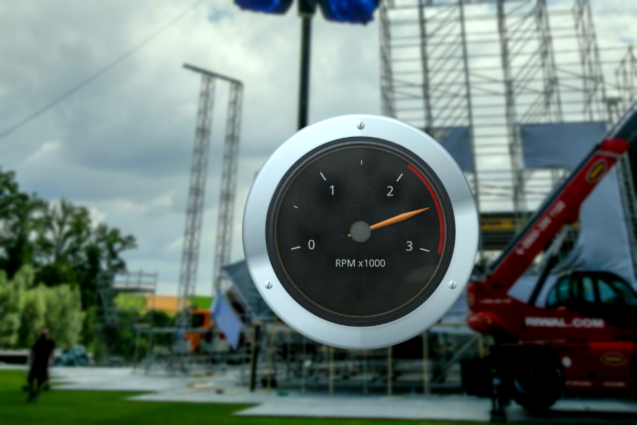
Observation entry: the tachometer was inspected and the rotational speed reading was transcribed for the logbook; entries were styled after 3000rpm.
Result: 2500rpm
